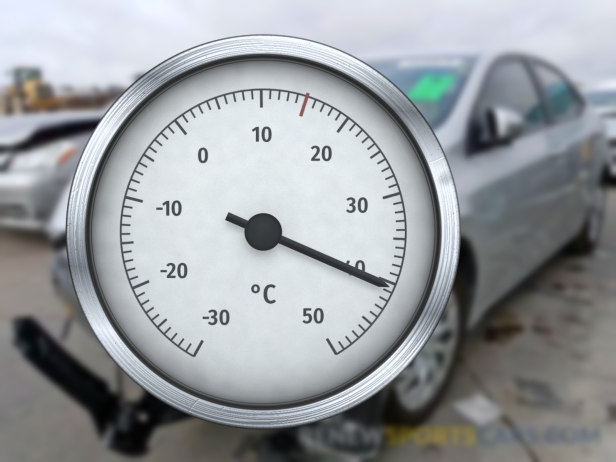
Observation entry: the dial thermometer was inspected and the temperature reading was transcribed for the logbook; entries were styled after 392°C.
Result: 40.5°C
